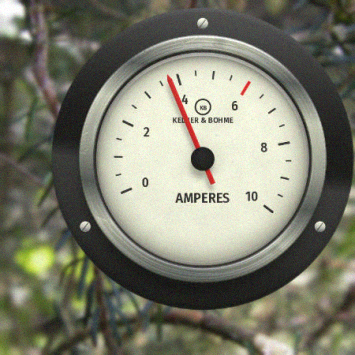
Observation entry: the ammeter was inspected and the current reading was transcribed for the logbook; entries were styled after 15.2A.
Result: 3.75A
